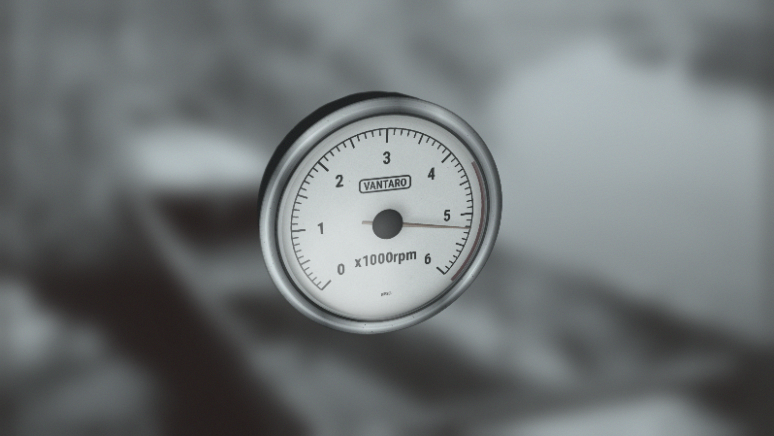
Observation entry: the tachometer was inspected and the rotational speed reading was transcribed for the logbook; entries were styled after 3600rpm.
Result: 5200rpm
